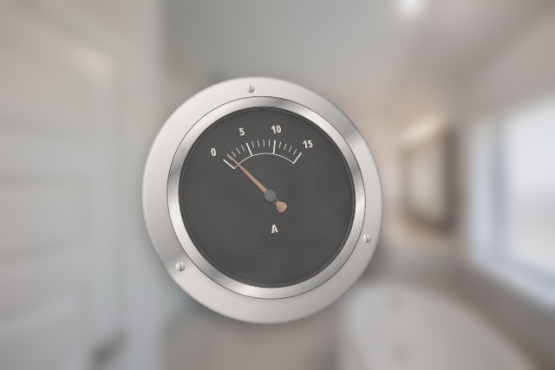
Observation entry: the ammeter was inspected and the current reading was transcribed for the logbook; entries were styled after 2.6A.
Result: 1A
